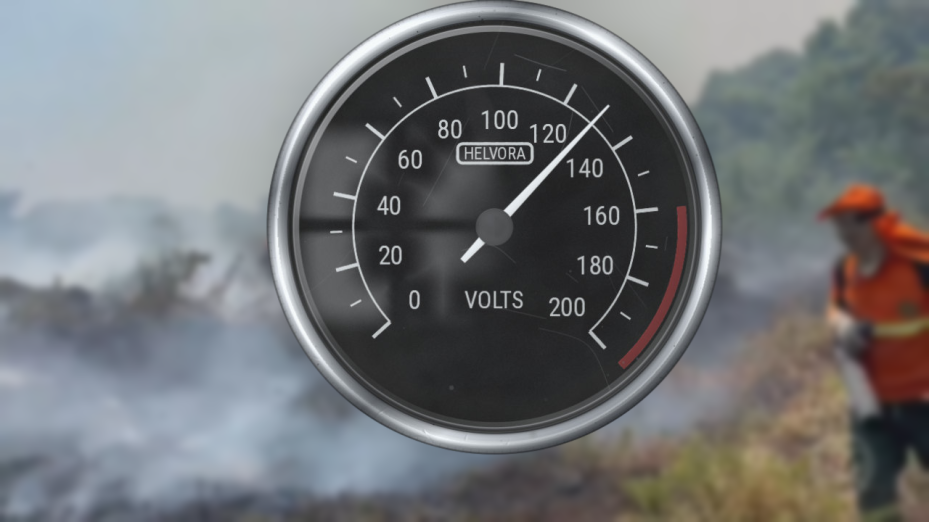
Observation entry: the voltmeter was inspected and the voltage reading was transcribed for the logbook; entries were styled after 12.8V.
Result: 130V
